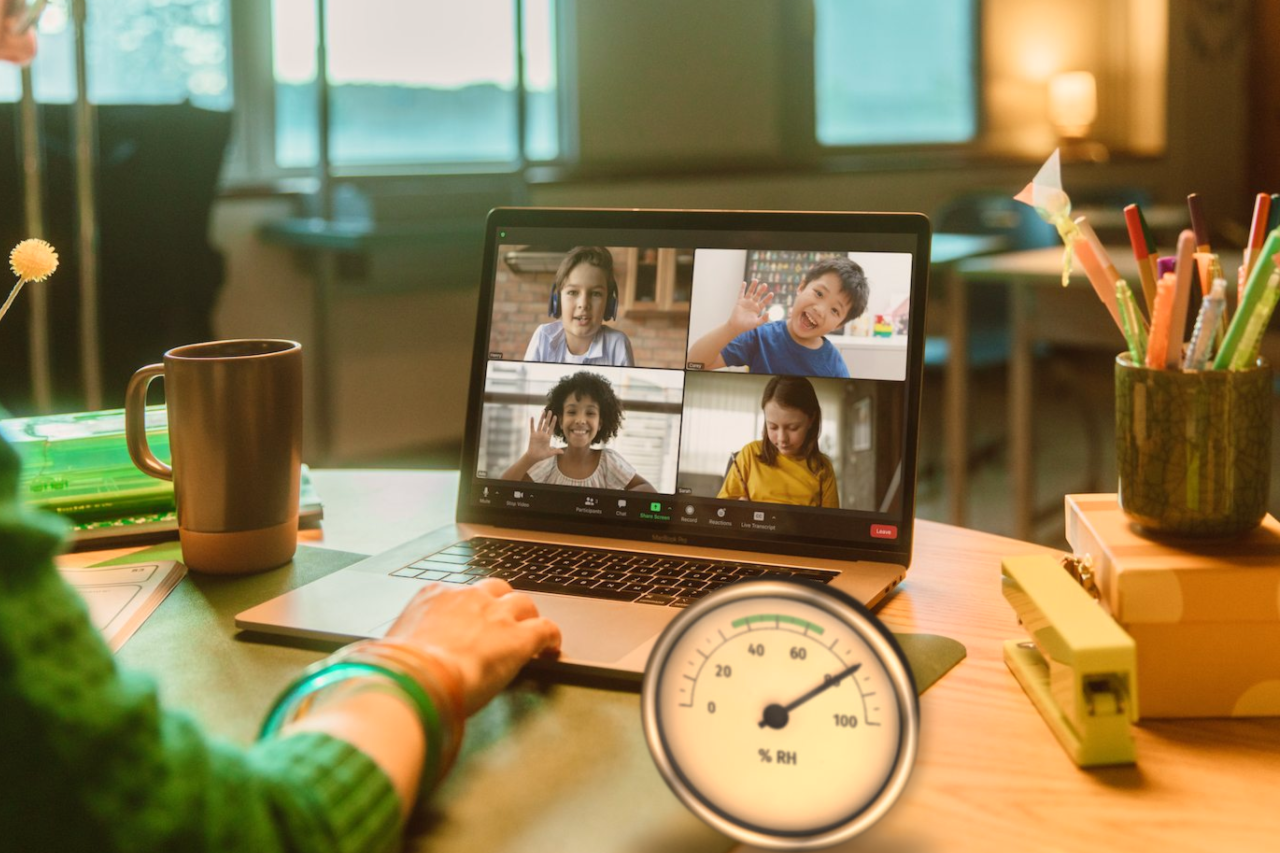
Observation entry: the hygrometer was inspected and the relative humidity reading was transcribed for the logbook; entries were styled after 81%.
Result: 80%
